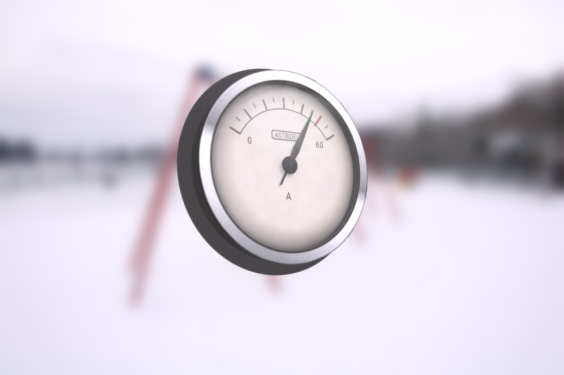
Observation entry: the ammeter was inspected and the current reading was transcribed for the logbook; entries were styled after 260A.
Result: 45A
